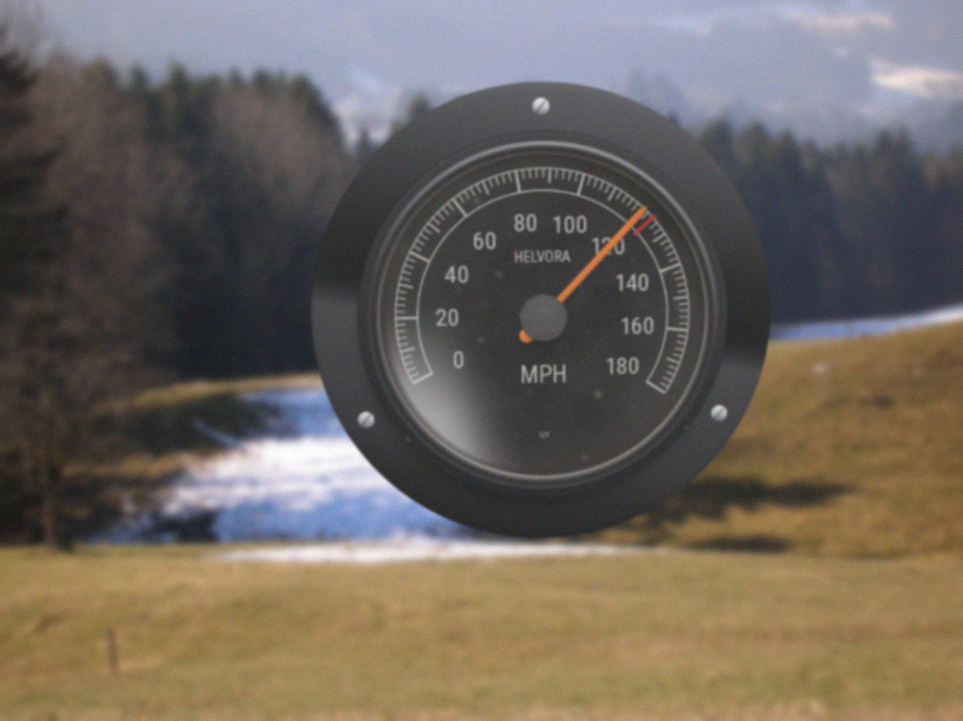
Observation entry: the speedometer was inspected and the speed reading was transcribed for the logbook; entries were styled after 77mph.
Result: 120mph
